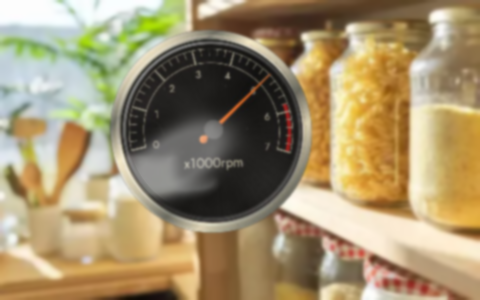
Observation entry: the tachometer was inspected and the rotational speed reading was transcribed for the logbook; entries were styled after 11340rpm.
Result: 5000rpm
